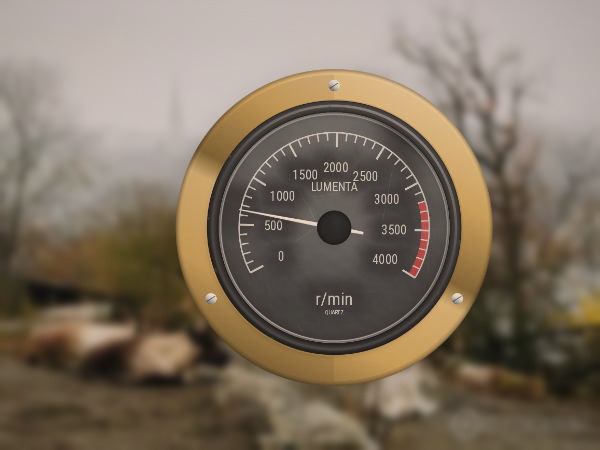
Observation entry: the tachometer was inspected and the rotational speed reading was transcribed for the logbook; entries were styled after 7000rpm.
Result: 650rpm
